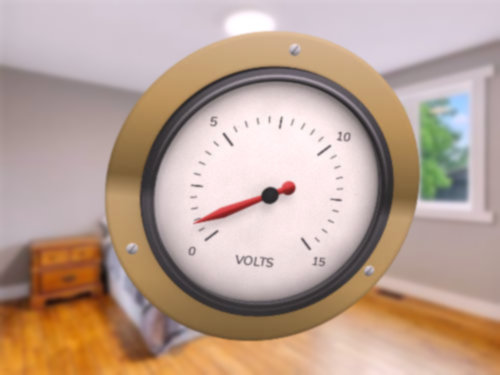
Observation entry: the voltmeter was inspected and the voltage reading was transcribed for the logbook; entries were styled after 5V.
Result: 1V
